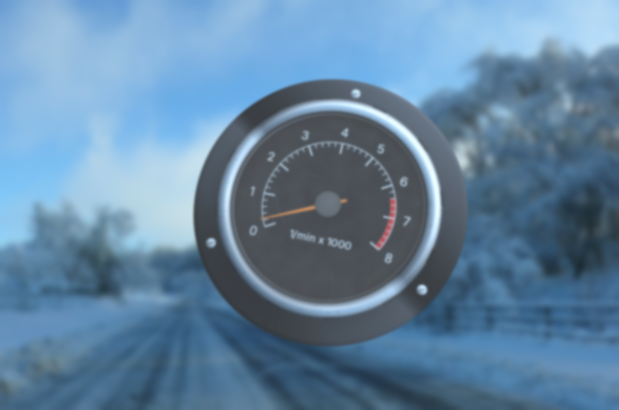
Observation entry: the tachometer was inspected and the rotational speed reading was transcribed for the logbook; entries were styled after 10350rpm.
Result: 200rpm
